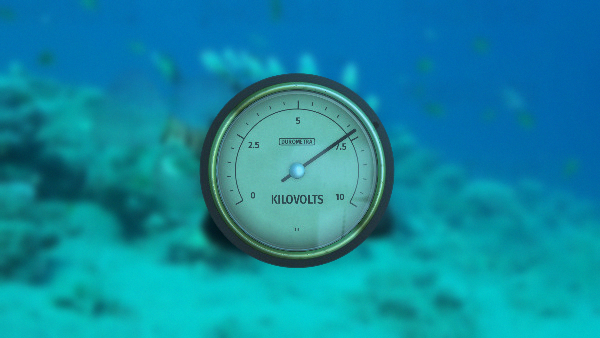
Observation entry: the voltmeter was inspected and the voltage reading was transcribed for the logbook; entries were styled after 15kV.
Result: 7.25kV
